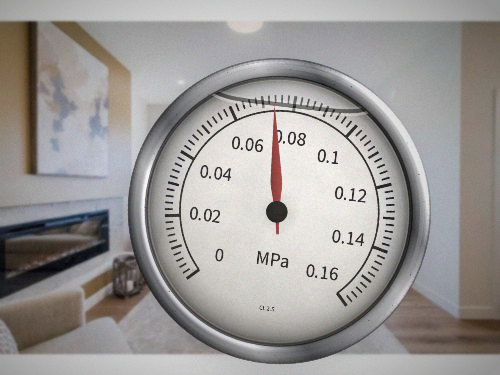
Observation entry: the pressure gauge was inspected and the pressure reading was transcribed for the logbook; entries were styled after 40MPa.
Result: 0.074MPa
